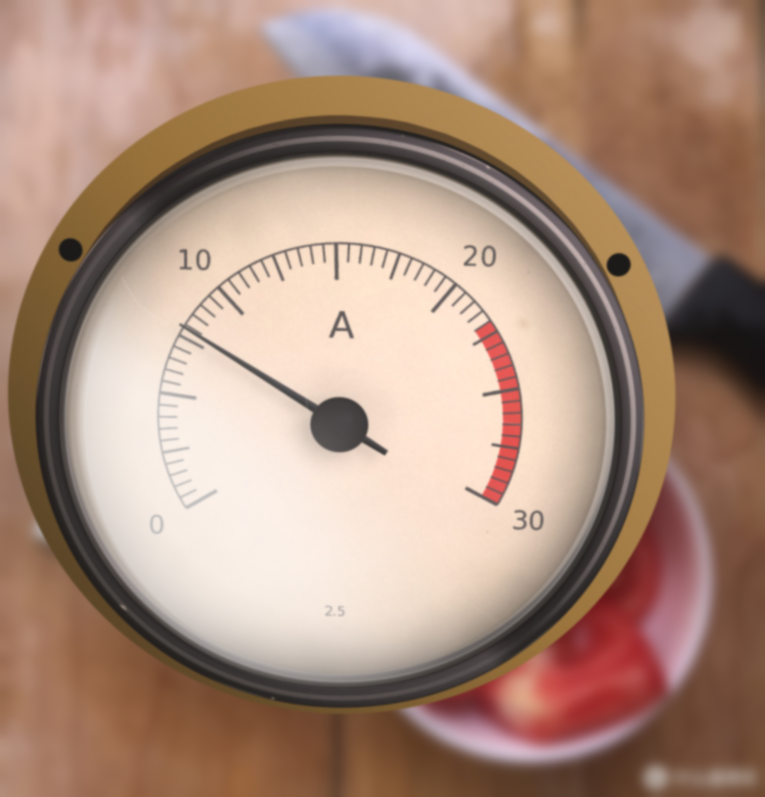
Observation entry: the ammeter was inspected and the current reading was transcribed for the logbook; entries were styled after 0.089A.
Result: 8A
